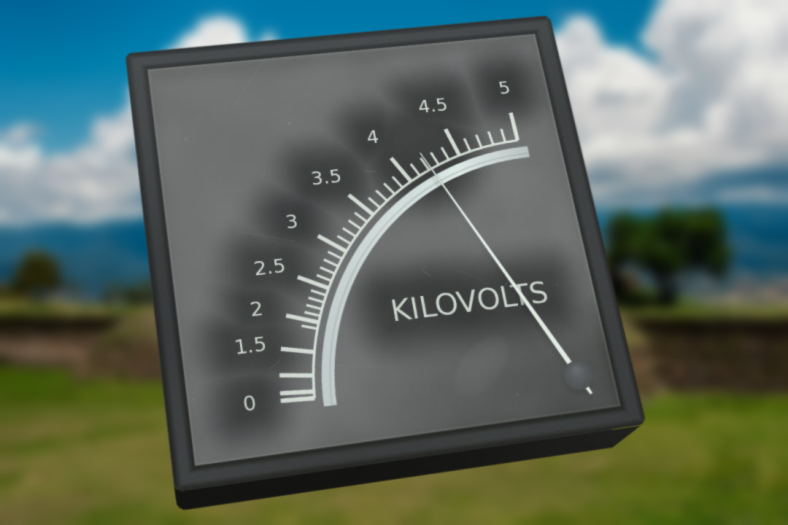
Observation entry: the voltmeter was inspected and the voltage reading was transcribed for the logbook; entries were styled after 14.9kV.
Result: 4.2kV
